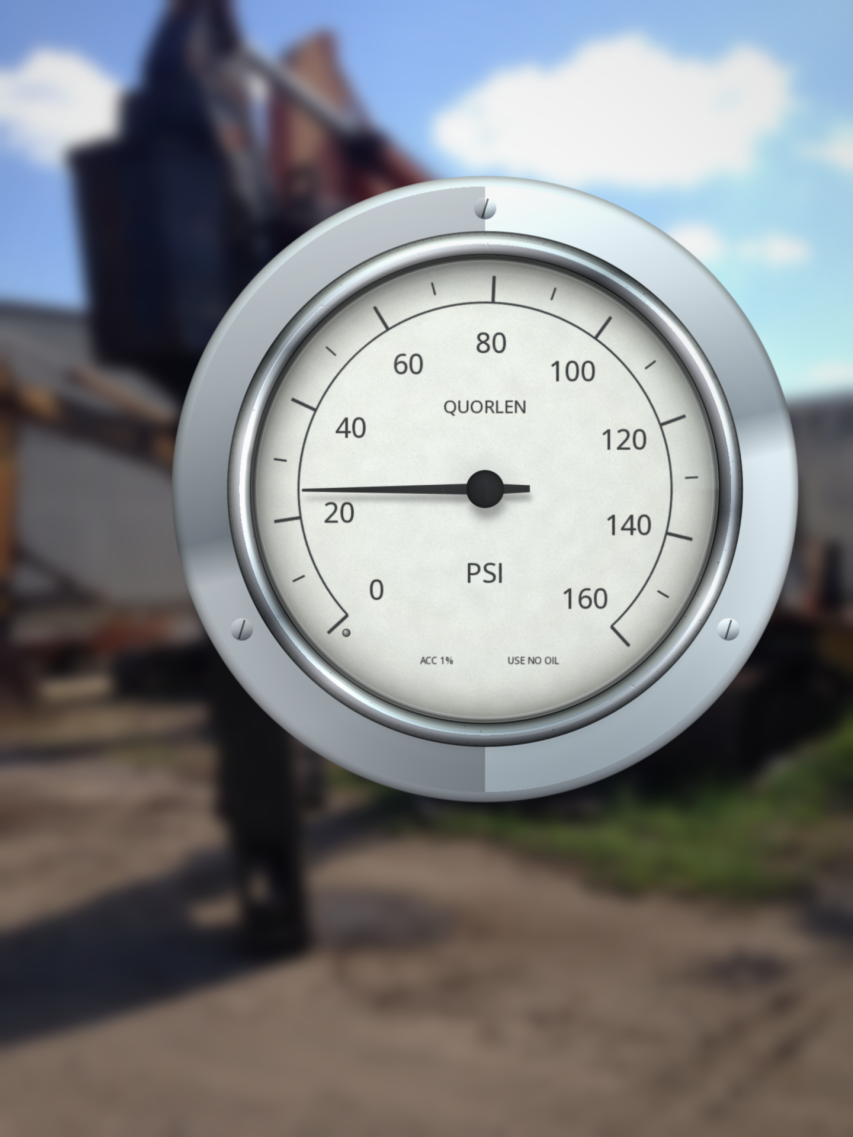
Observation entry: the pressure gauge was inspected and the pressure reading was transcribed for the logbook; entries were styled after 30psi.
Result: 25psi
